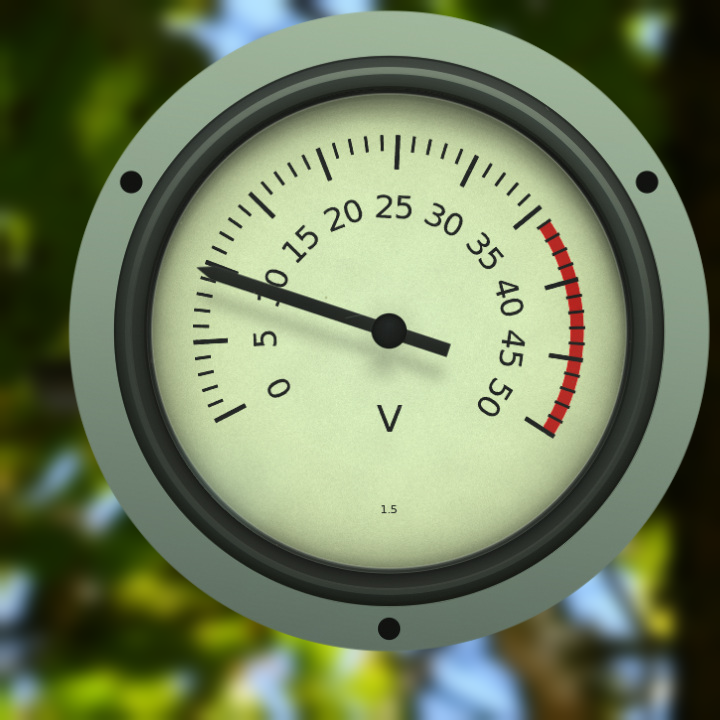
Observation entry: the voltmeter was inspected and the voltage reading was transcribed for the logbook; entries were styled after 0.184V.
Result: 9.5V
